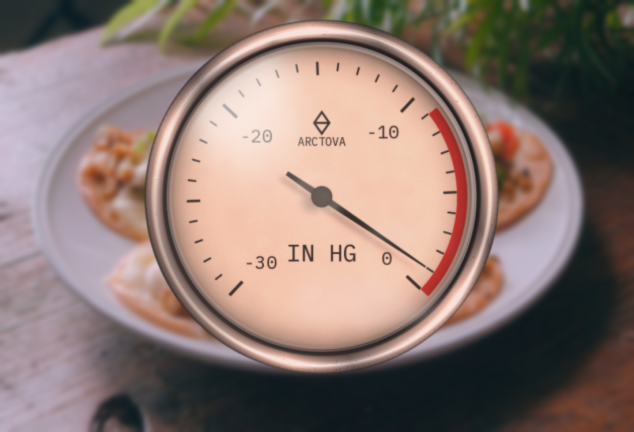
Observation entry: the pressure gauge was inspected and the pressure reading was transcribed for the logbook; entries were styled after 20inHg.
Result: -1inHg
